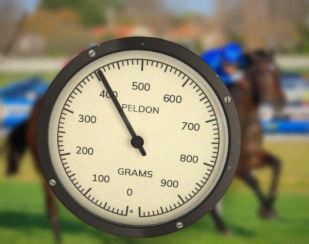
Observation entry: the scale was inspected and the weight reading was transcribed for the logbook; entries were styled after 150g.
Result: 410g
